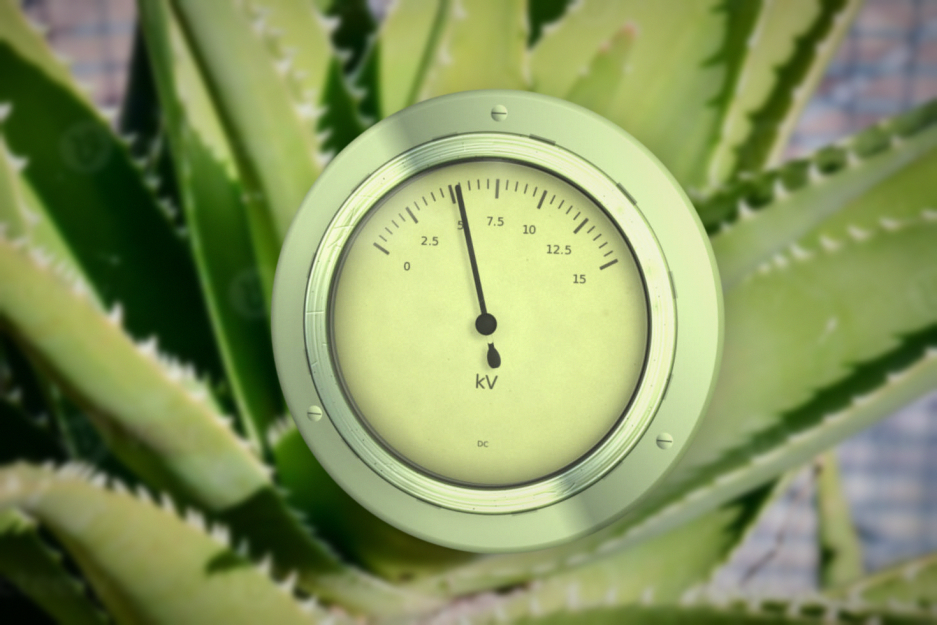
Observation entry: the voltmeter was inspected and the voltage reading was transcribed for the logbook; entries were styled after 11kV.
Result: 5.5kV
